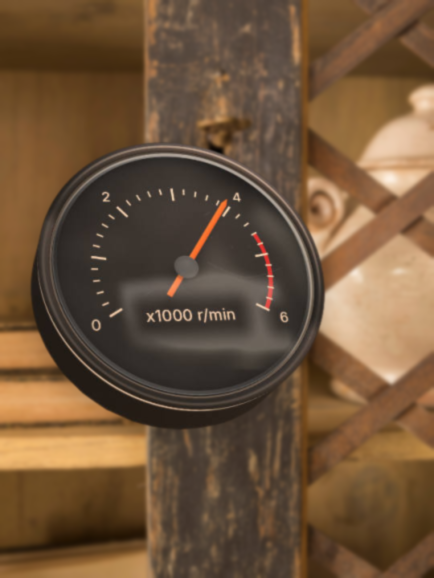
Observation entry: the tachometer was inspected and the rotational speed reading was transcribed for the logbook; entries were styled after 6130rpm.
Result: 3900rpm
